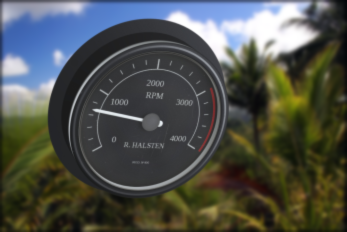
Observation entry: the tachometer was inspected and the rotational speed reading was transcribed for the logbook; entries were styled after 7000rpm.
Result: 700rpm
